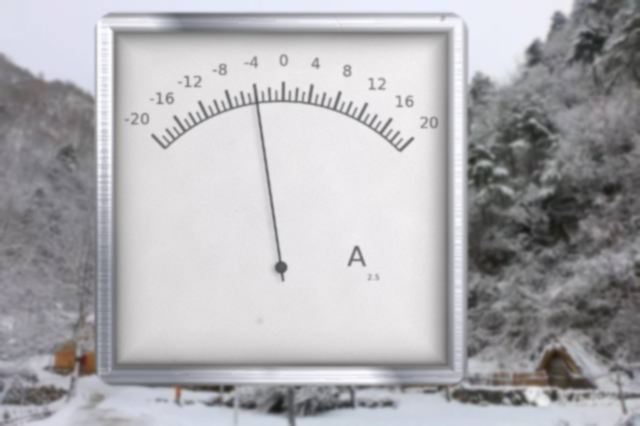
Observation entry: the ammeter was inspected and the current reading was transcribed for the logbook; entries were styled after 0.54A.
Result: -4A
